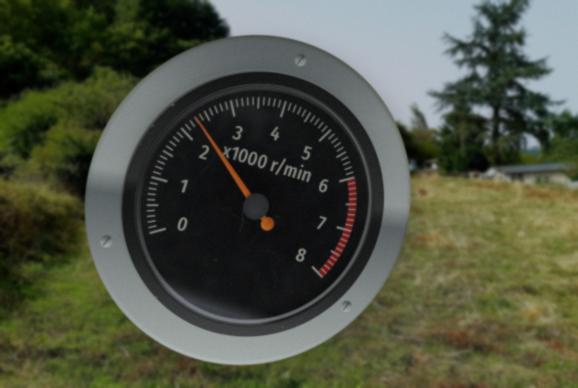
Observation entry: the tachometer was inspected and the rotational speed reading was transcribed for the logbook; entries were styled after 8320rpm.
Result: 2300rpm
